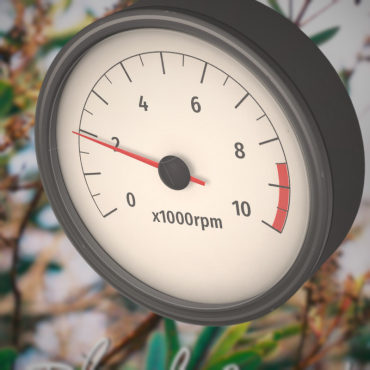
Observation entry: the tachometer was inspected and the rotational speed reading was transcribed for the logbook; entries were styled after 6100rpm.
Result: 2000rpm
